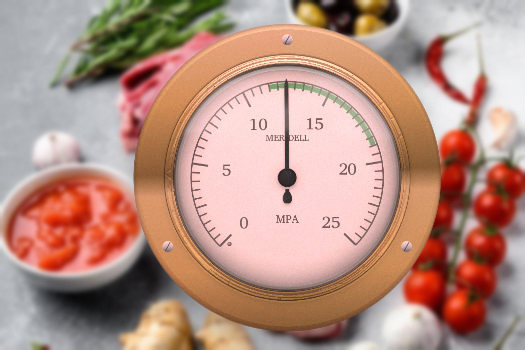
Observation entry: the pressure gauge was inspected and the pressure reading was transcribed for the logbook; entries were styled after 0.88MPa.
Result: 12.5MPa
